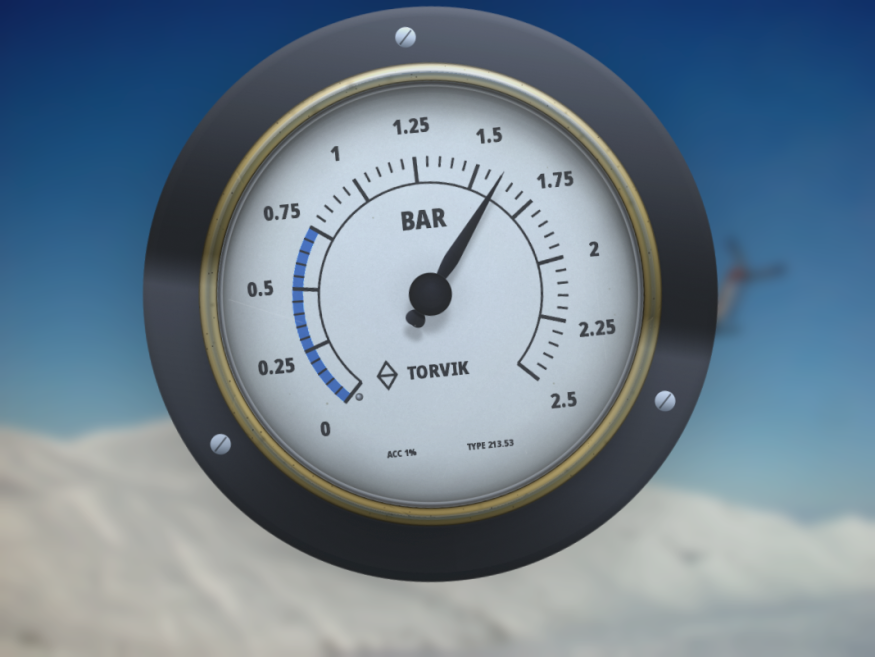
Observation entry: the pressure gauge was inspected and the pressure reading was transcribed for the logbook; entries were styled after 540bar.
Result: 1.6bar
